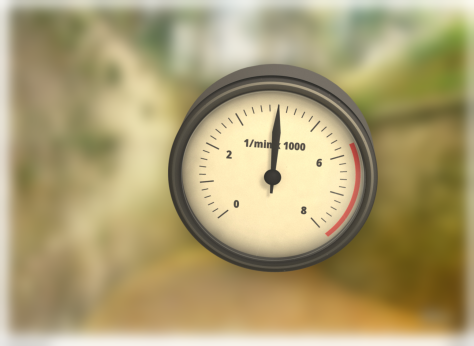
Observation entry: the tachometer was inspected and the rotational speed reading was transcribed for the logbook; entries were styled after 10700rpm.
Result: 4000rpm
